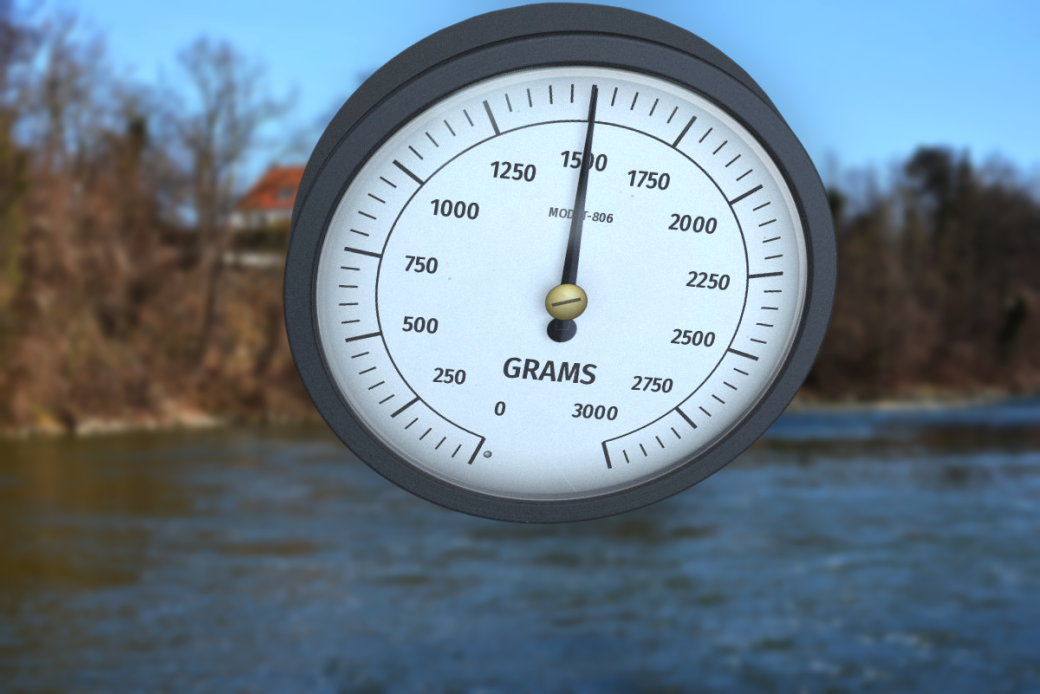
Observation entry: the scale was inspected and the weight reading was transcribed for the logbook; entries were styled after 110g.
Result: 1500g
